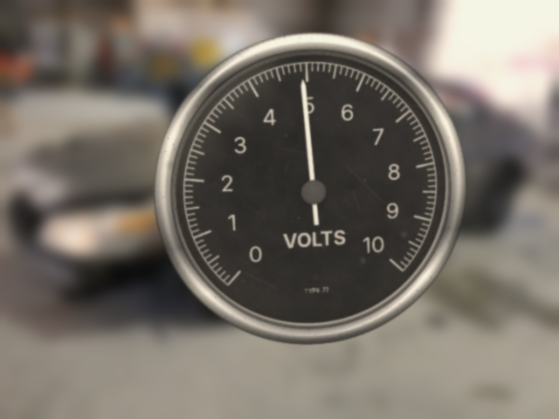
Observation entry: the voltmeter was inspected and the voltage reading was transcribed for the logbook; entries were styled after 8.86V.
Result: 4.9V
